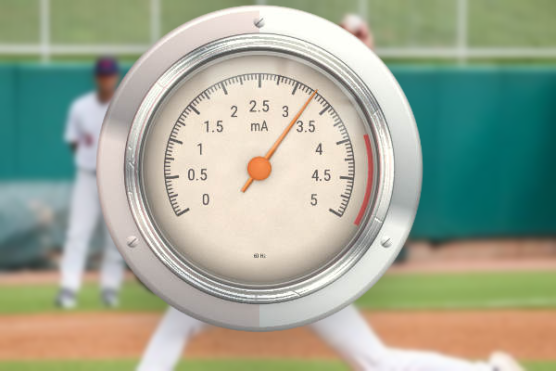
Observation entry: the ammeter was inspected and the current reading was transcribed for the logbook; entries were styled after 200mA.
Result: 3.25mA
